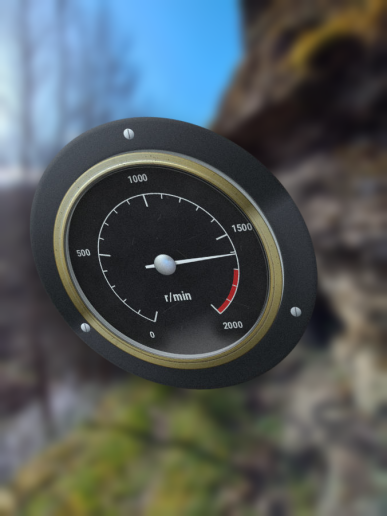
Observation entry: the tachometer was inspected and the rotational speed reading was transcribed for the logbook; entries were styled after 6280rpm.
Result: 1600rpm
